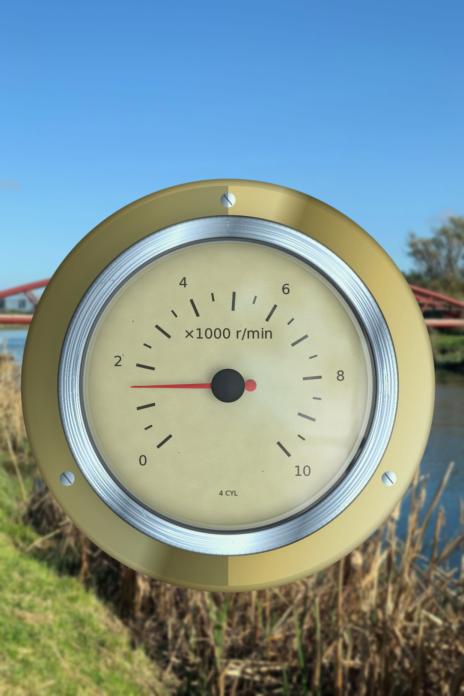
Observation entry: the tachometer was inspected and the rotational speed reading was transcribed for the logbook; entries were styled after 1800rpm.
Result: 1500rpm
